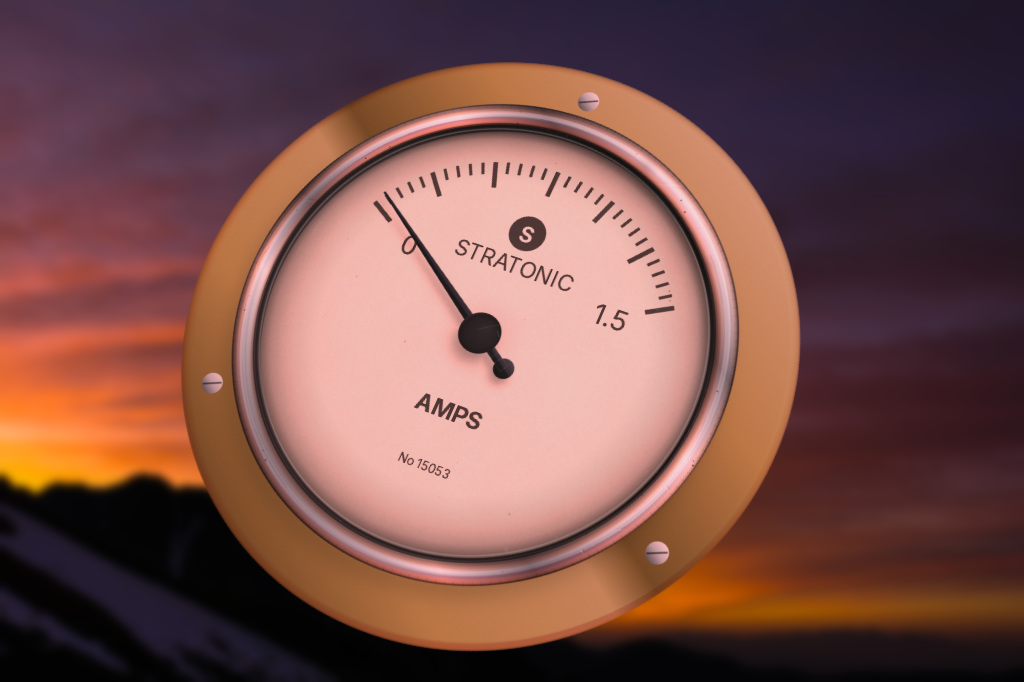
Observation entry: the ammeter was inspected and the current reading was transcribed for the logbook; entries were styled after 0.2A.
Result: 0.05A
